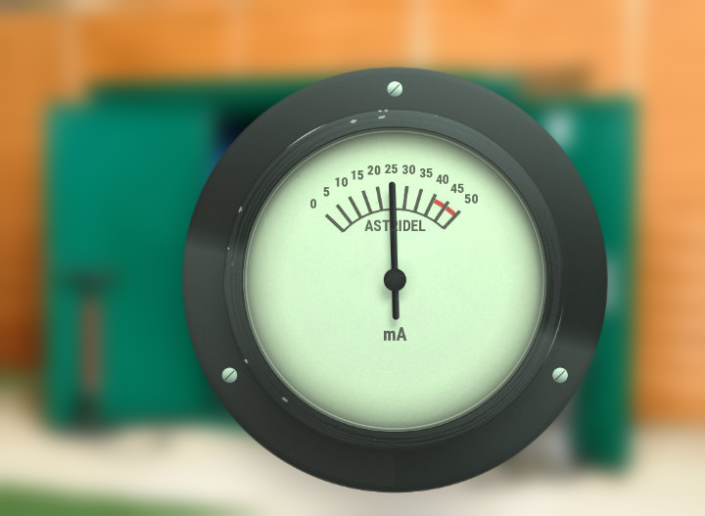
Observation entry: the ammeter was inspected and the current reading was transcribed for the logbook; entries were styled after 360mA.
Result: 25mA
